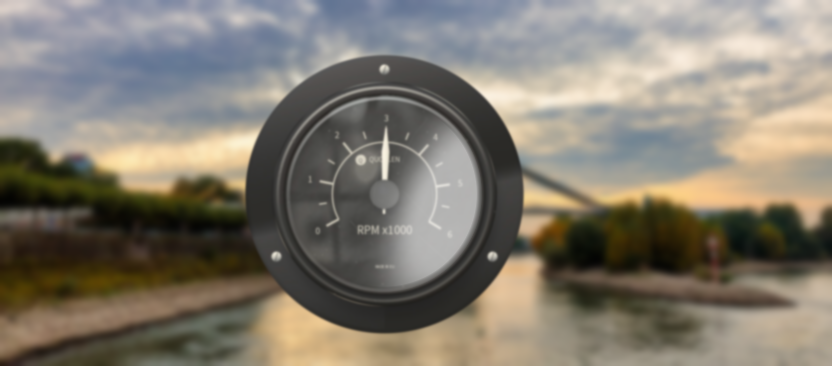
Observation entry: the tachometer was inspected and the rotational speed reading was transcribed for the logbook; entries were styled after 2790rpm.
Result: 3000rpm
